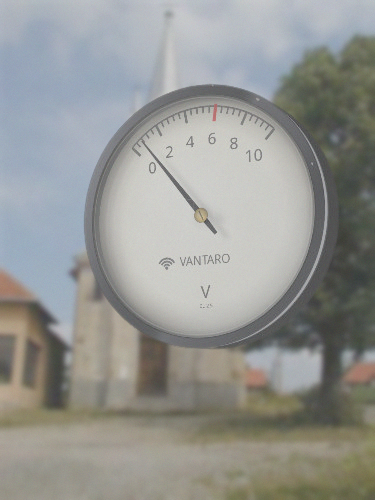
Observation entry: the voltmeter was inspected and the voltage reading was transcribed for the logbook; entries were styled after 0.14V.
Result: 0.8V
